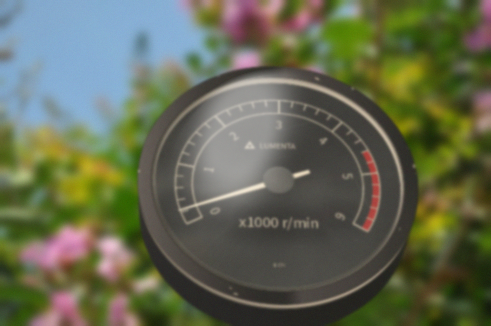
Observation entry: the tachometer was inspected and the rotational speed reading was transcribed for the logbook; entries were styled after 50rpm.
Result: 200rpm
